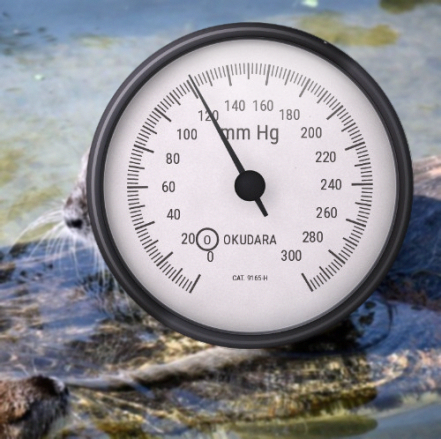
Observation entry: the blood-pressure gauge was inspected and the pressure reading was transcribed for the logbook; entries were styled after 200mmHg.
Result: 122mmHg
